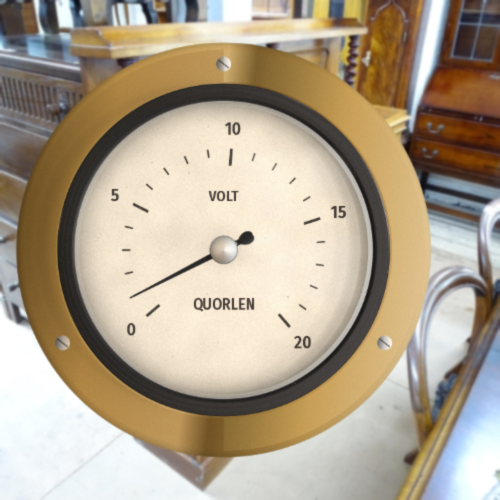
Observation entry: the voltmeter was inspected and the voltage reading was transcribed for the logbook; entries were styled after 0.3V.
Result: 1V
